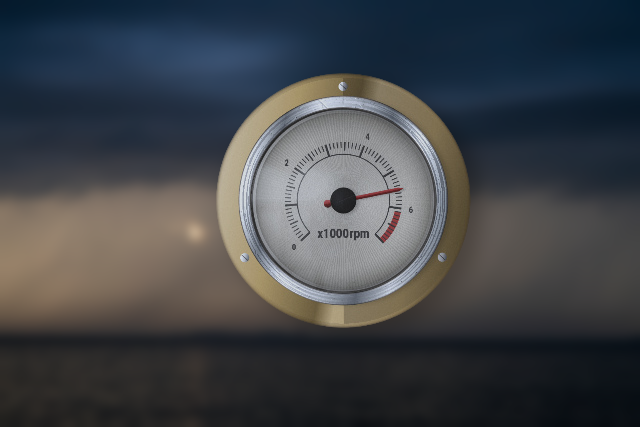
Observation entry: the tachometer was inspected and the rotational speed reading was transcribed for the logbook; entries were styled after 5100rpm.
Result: 5500rpm
